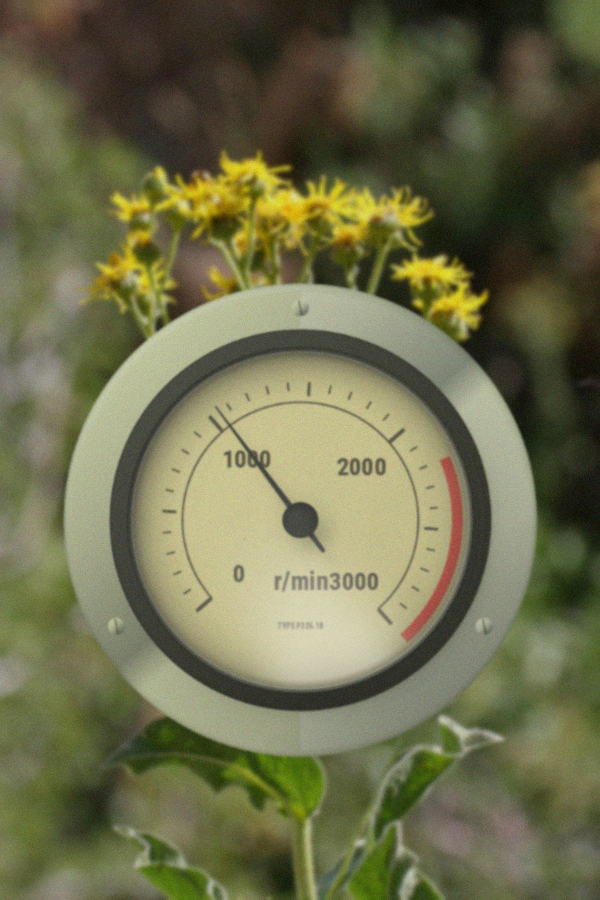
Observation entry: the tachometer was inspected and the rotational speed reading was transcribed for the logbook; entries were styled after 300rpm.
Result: 1050rpm
